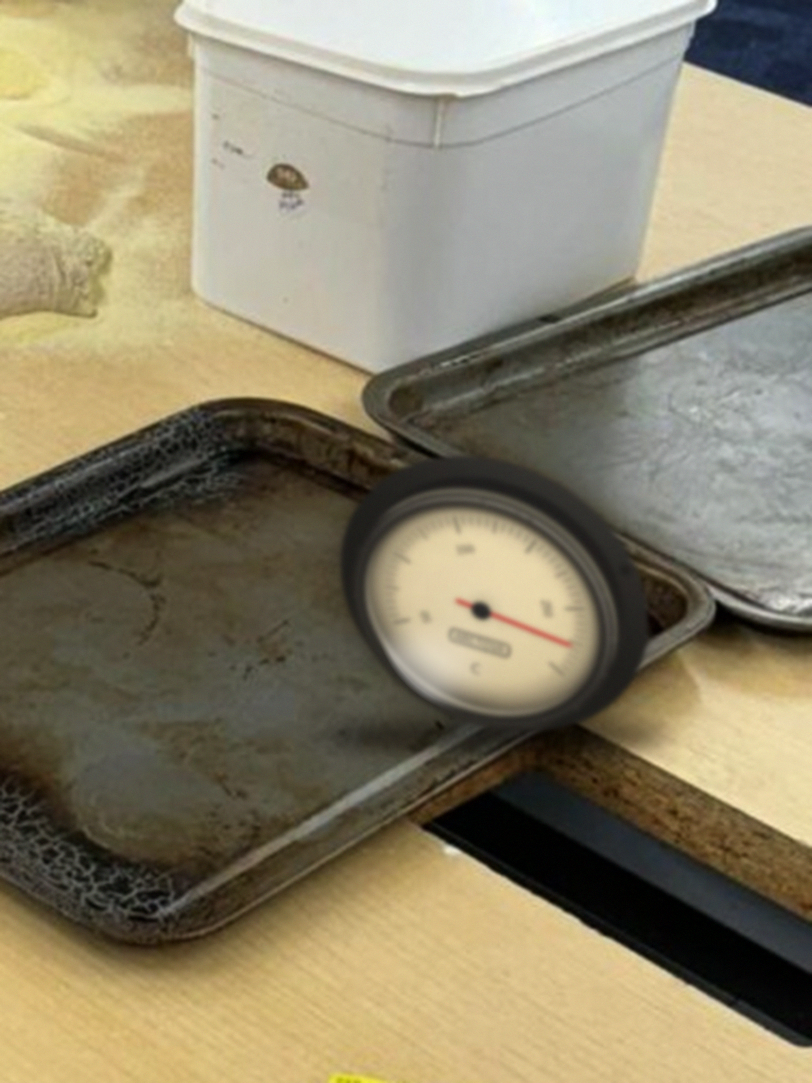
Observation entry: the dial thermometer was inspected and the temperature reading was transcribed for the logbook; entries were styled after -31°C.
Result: 275°C
